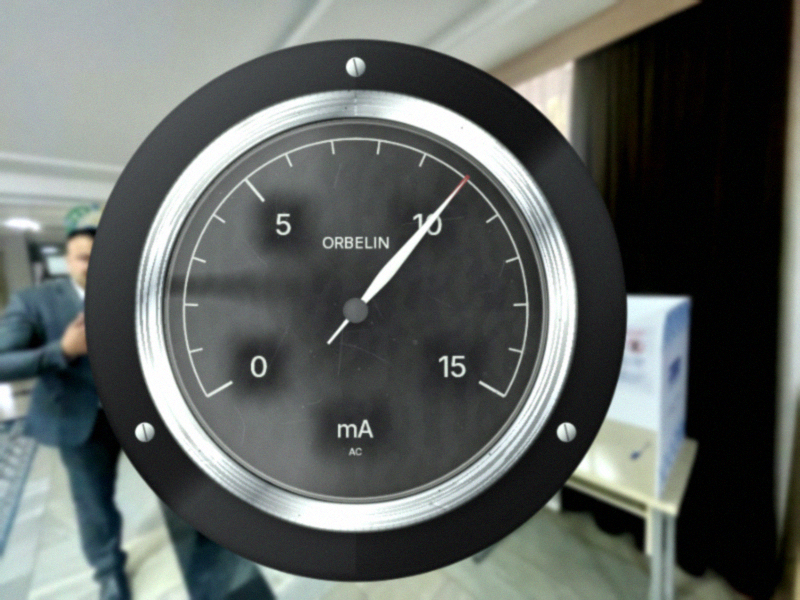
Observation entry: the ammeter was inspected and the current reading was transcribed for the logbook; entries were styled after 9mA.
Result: 10mA
